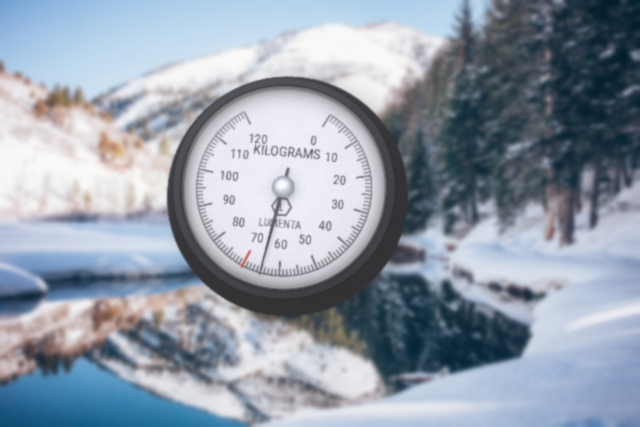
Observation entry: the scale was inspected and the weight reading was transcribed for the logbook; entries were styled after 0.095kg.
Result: 65kg
